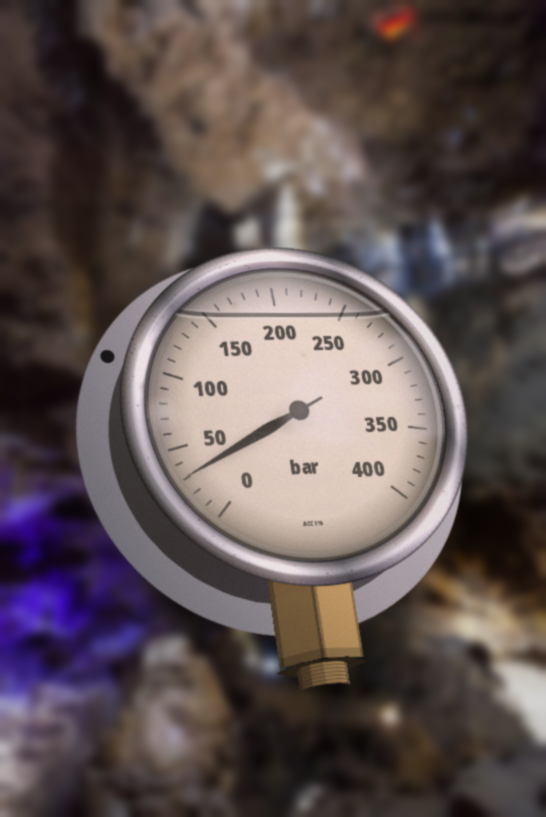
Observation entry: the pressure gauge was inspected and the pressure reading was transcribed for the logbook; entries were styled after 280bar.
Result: 30bar
